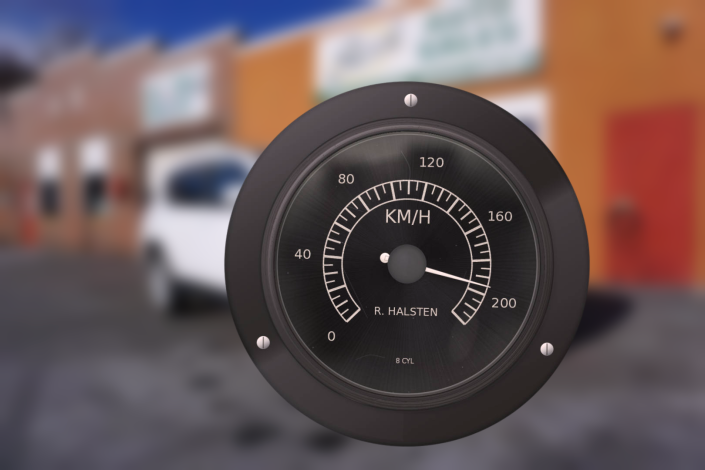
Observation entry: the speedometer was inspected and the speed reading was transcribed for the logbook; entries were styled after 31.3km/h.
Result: 195km/h
